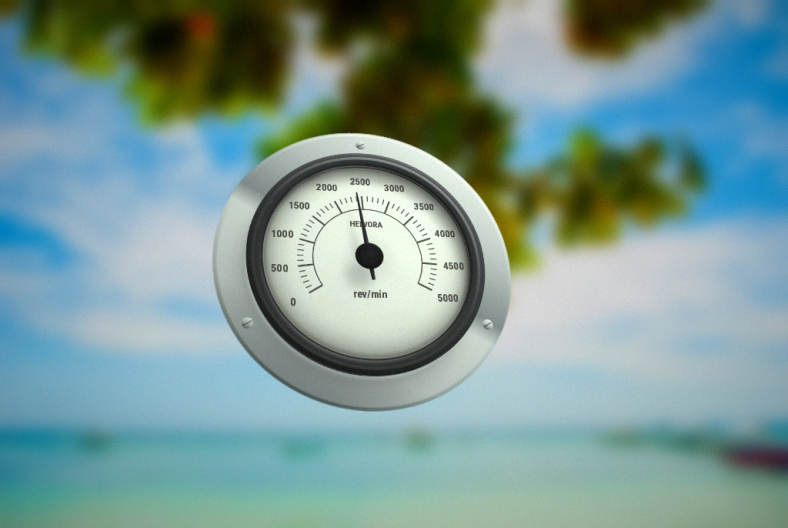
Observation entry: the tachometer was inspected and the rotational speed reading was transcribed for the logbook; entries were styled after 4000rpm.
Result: 2400rpm
